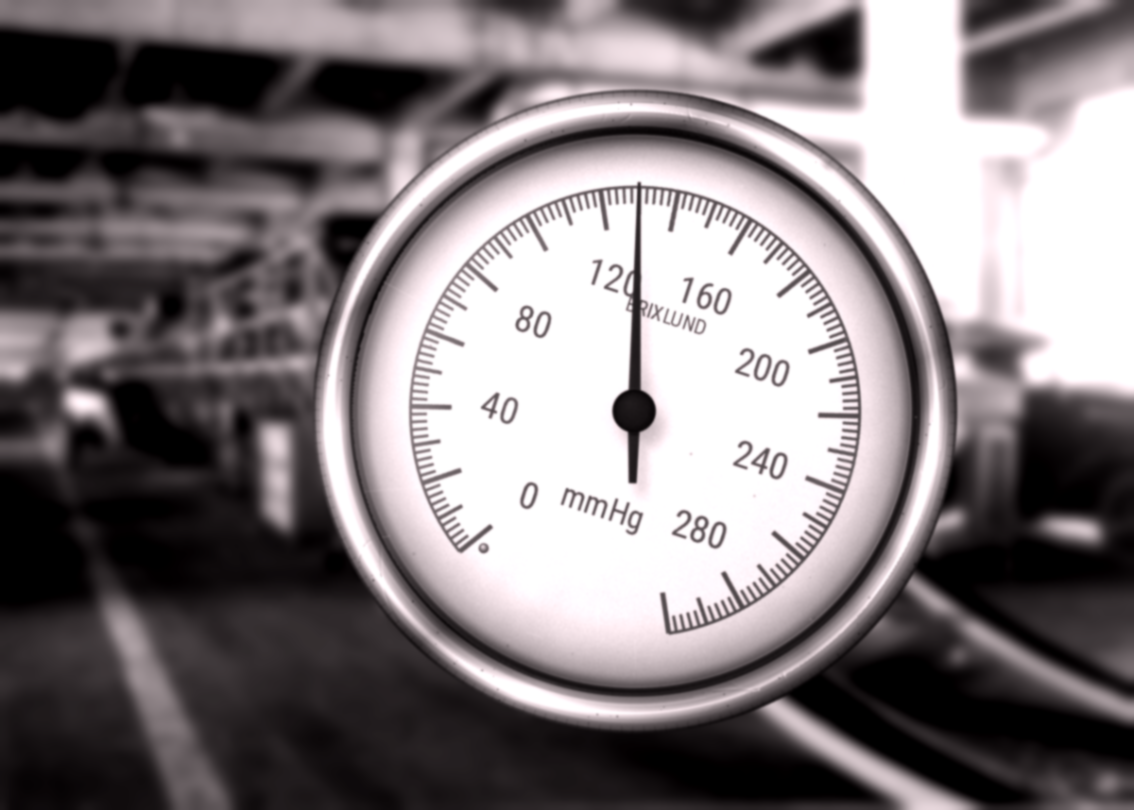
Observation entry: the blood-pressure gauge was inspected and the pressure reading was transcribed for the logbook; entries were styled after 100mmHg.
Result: 130mmHg
